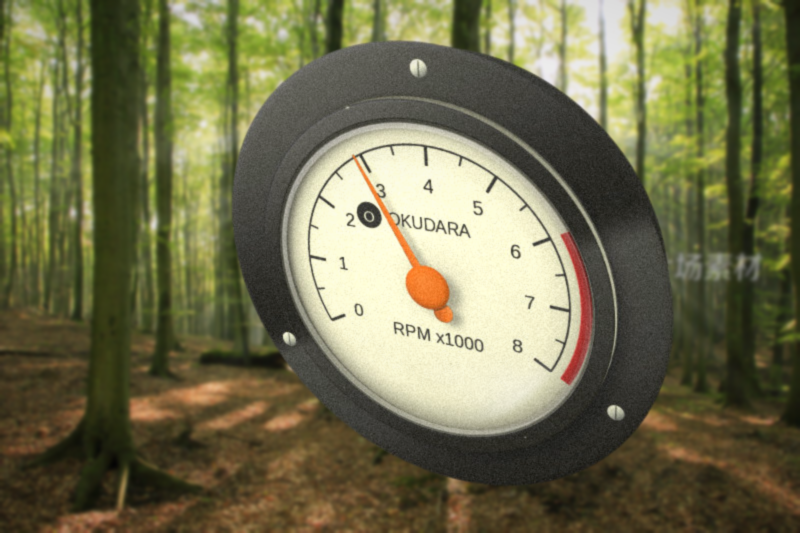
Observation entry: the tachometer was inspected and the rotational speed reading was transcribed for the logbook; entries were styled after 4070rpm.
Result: 3000rpm
